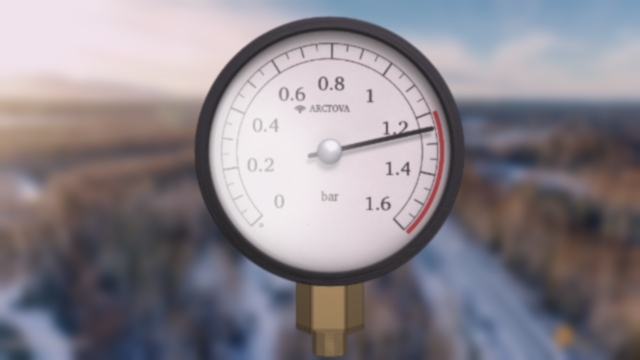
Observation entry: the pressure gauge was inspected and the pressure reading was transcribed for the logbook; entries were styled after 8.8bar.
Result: 1.25bar
